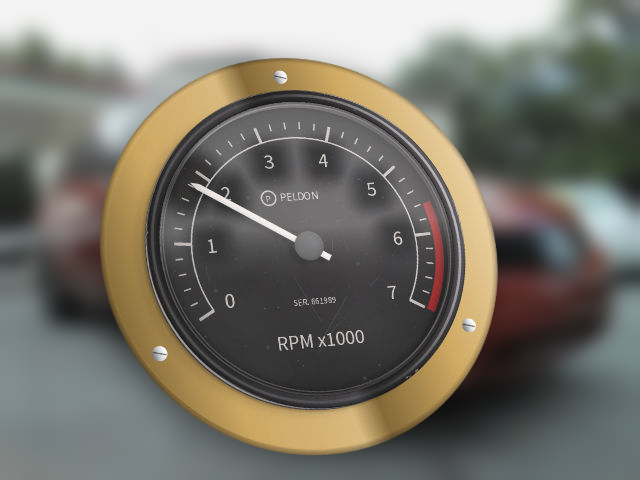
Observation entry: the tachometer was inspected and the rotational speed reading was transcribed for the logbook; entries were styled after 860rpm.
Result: 1800rpm
